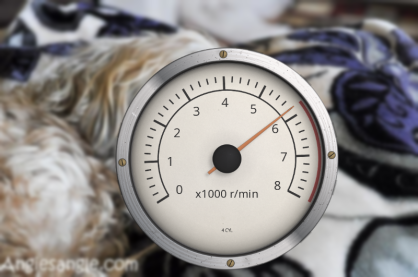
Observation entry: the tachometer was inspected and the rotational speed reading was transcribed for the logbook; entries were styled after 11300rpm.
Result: 5800rpm
